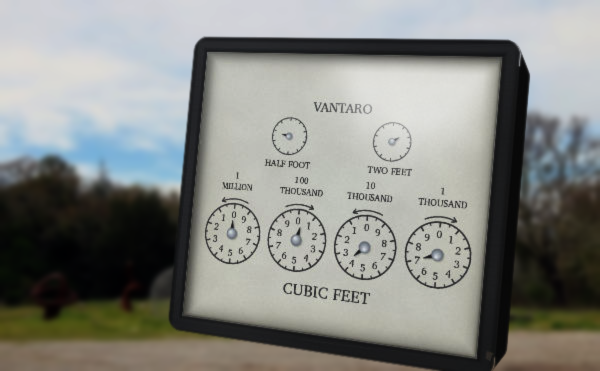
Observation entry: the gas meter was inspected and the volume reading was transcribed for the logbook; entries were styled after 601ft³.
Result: 3700ft³
